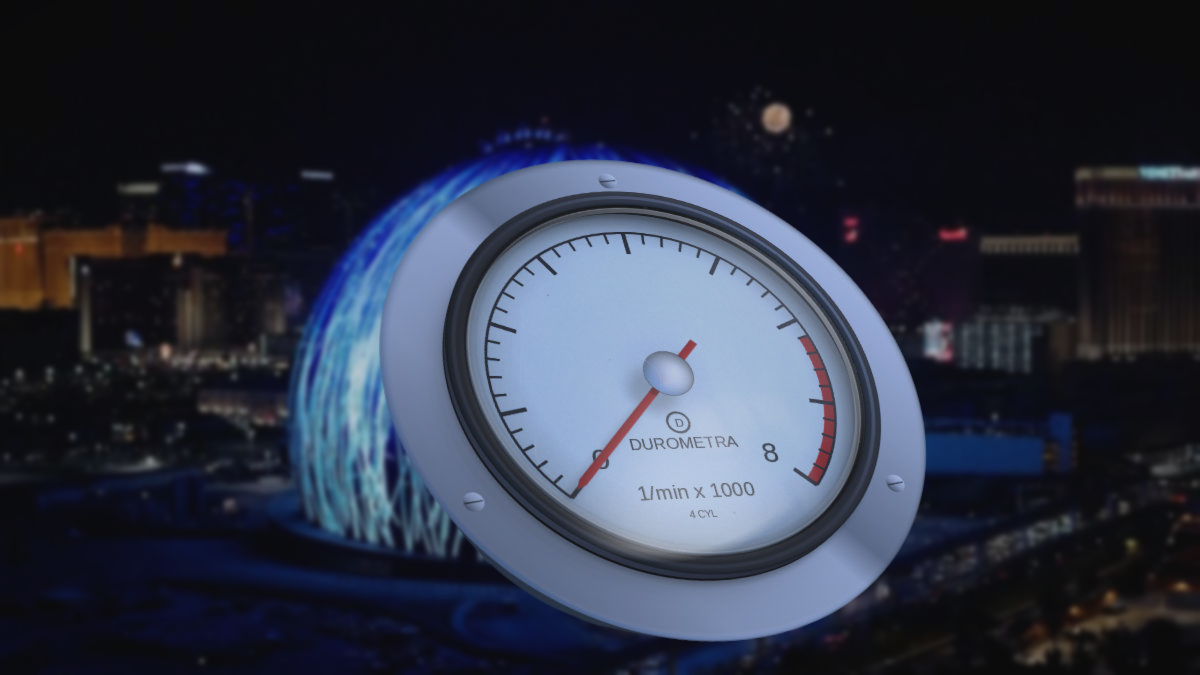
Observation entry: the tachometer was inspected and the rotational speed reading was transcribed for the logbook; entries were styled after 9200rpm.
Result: 0rpm
